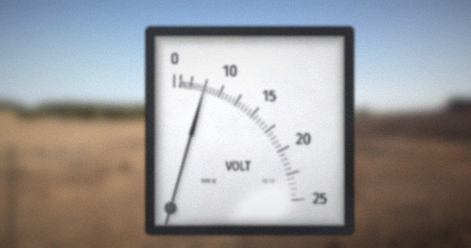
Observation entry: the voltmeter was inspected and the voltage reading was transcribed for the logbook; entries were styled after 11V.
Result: 7.5V
